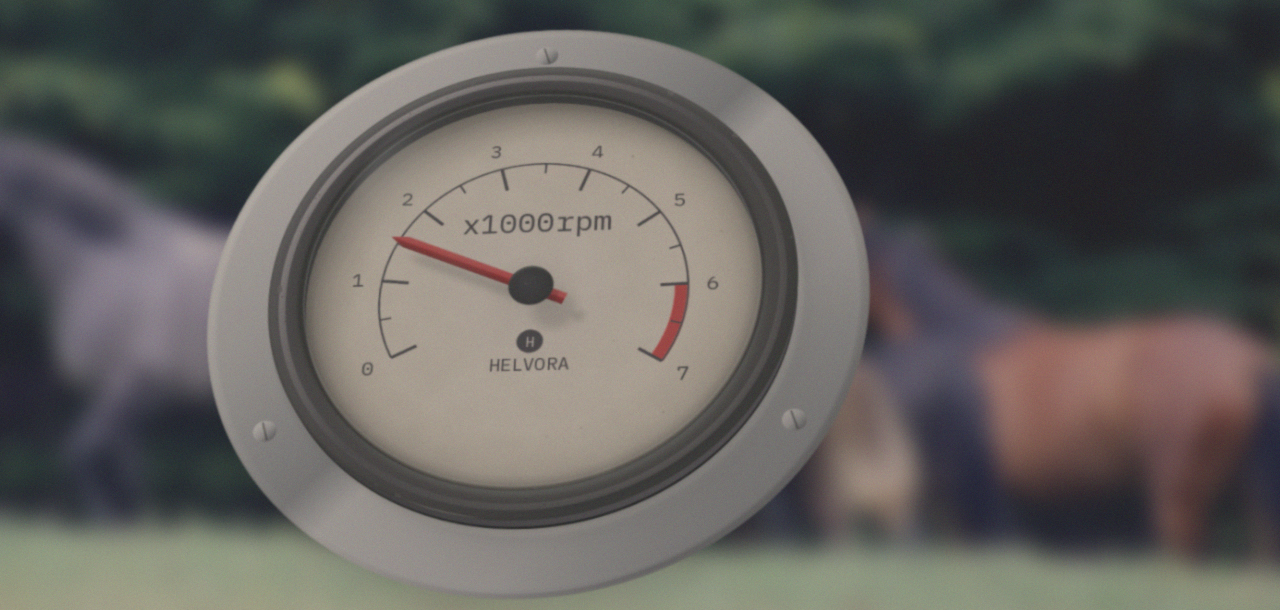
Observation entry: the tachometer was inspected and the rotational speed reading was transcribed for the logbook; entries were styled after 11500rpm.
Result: 1500rpm
